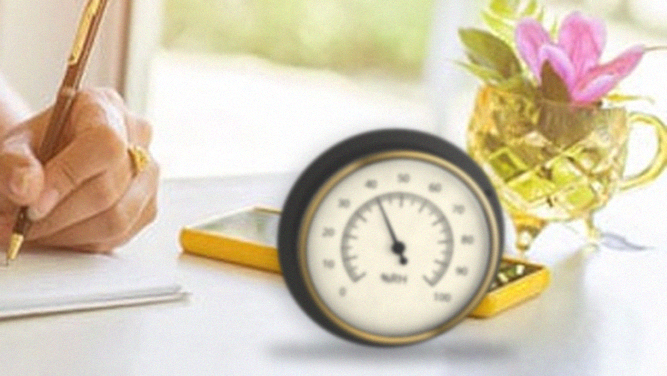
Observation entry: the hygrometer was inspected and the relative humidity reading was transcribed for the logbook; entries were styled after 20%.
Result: 40%
